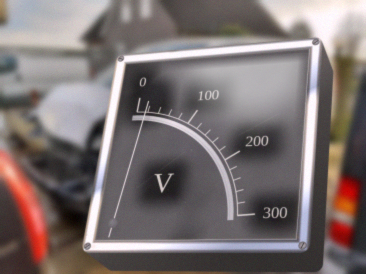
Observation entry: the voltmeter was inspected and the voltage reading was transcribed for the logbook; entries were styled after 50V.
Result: 20V
